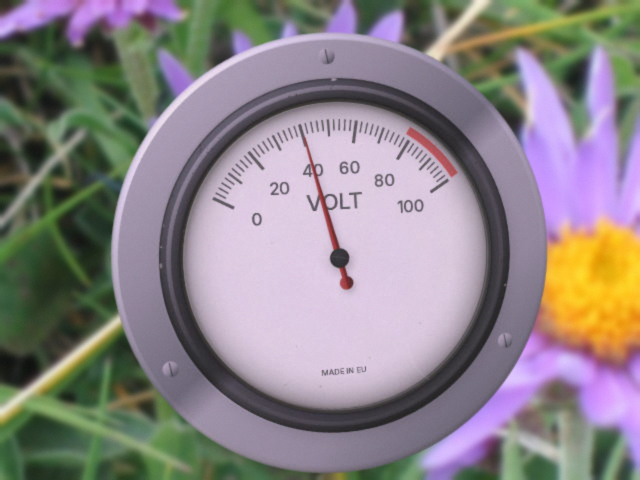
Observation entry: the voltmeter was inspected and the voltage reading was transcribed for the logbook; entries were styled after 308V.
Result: 40V
